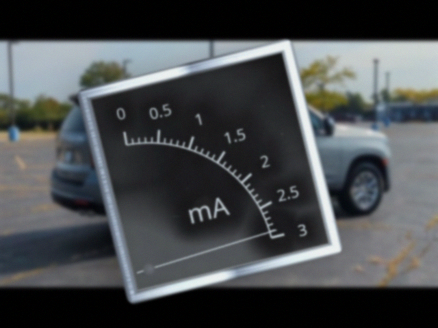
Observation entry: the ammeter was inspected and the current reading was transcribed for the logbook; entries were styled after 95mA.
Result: 2.9mA
